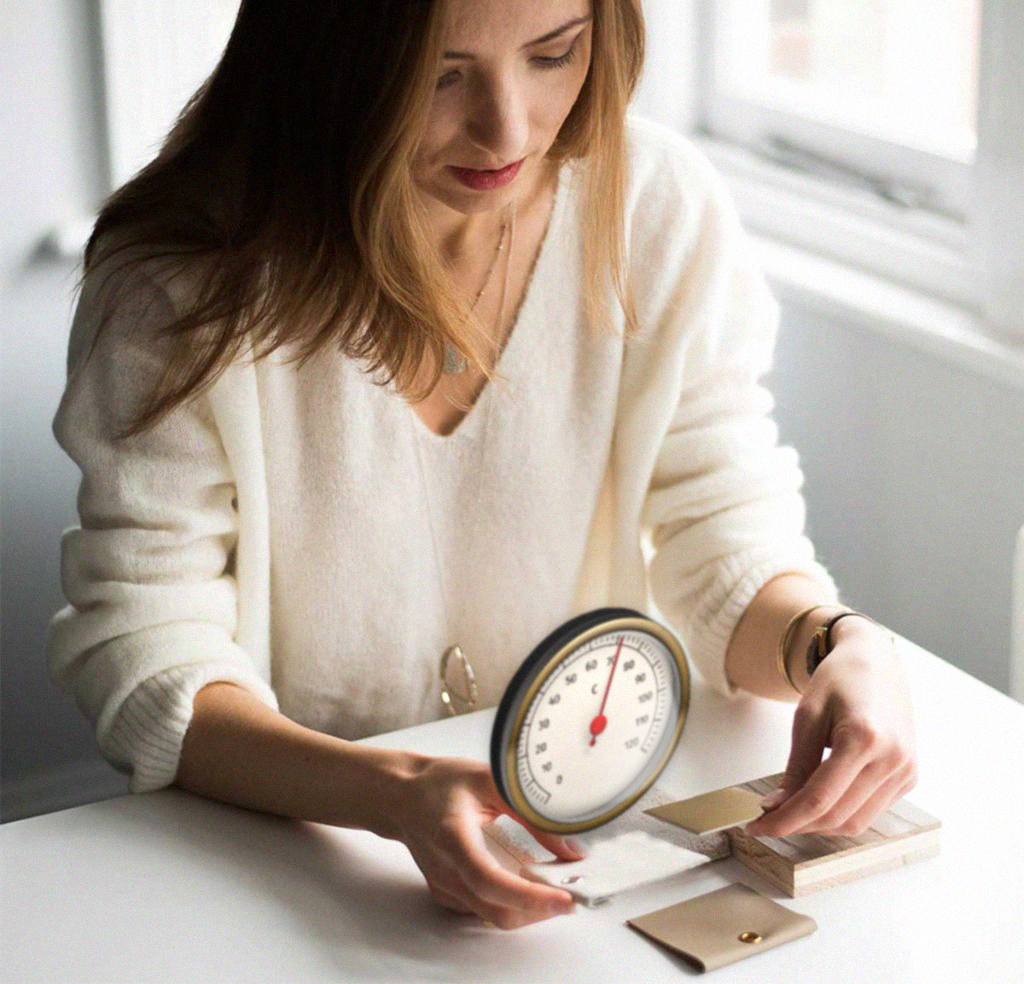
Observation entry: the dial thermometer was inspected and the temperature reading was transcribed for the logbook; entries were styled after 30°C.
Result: 70°C
